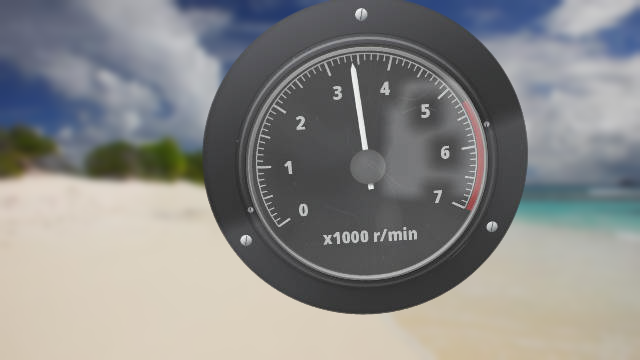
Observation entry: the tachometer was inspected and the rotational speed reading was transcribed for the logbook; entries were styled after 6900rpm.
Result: 3400rpm
